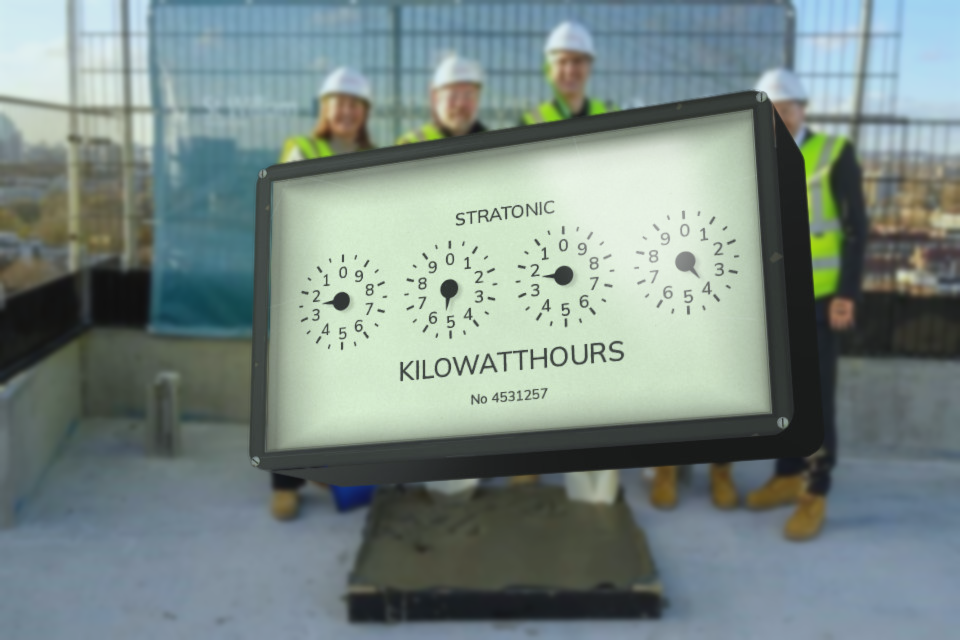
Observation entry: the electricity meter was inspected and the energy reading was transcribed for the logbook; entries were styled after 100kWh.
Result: 2524kWh
